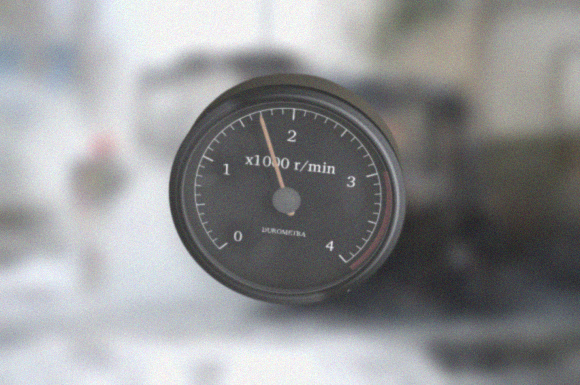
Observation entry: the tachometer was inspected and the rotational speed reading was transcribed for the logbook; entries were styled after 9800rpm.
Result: 1700rpm
